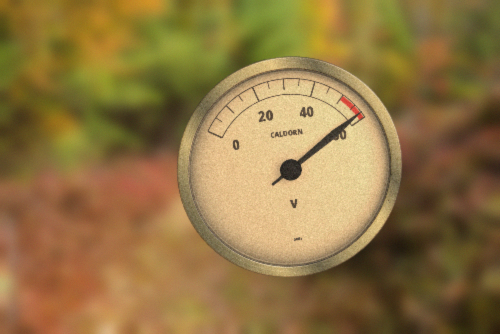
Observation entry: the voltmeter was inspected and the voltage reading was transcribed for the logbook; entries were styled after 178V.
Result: 57.5V
